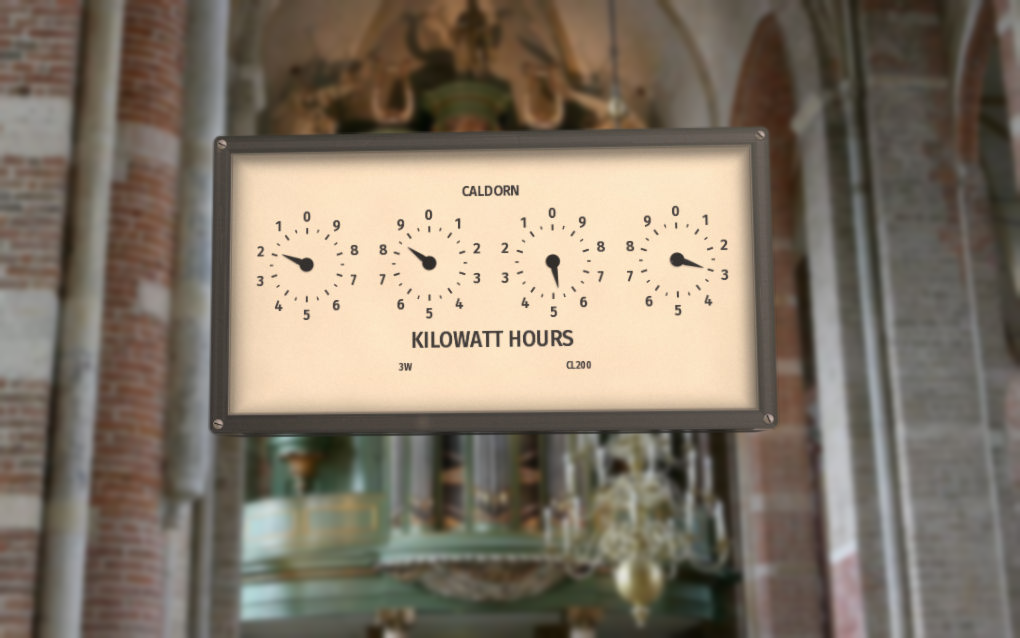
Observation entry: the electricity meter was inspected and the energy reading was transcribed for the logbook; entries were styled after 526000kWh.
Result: 1853kWh
